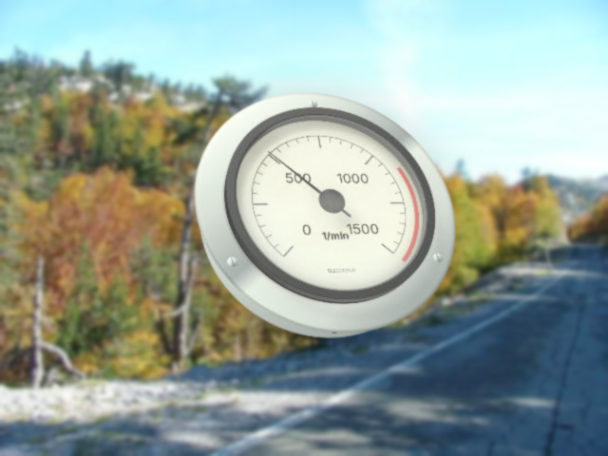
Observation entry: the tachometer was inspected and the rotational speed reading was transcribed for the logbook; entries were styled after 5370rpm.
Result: 500rpm
